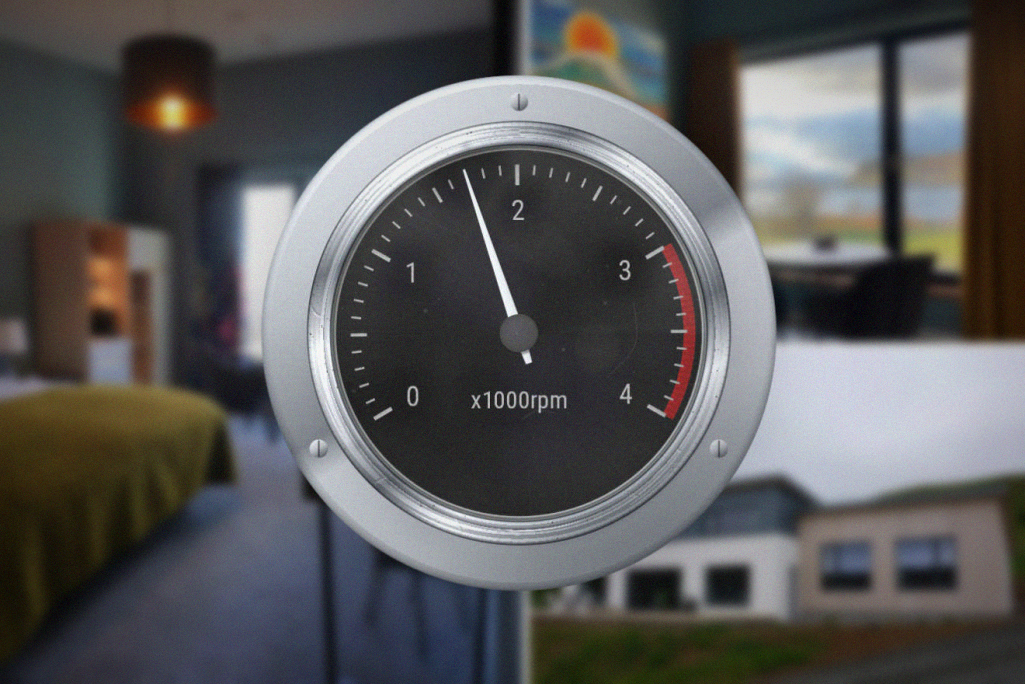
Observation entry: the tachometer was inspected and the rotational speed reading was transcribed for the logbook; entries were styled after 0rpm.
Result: 1700rpm
